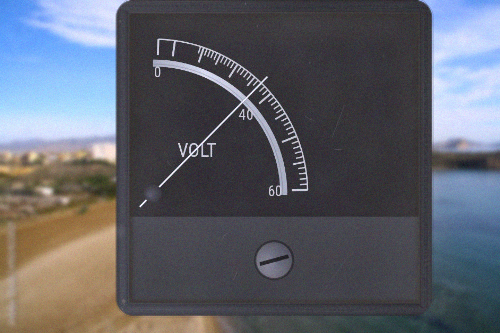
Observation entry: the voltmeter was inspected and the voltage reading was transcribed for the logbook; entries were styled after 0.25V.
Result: 37V
